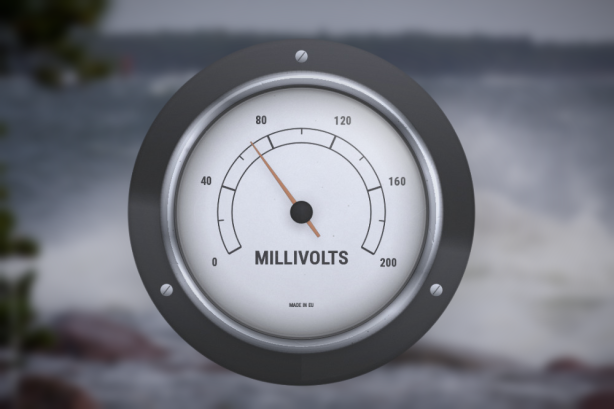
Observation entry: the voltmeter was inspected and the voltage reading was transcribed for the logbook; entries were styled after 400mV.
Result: 70mV
